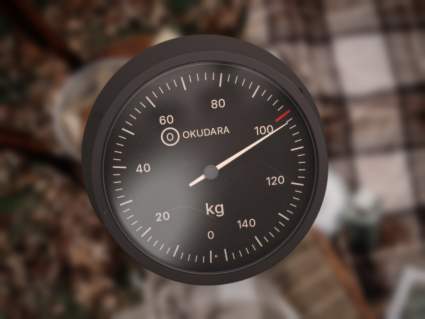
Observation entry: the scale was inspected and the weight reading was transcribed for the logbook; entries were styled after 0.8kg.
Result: 102kg
